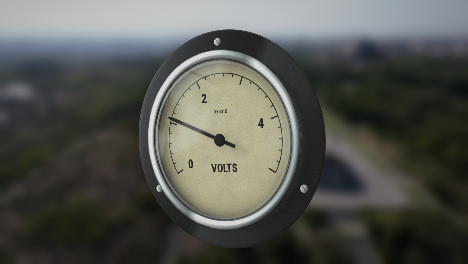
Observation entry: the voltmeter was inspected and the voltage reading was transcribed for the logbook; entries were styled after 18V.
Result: 1.1V
